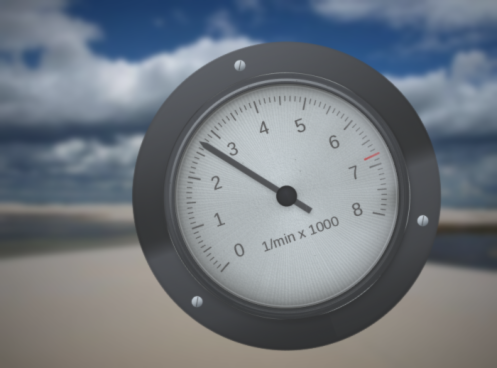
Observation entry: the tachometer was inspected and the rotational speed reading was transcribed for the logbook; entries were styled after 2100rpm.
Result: 2700rpm
